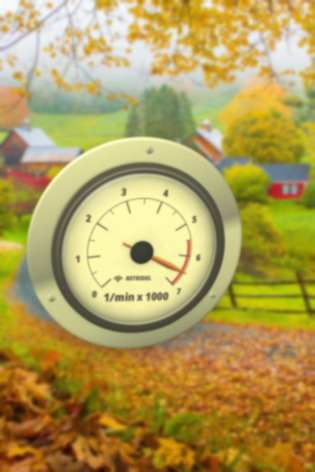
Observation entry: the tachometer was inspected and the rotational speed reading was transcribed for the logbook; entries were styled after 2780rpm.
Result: 6500rpm
